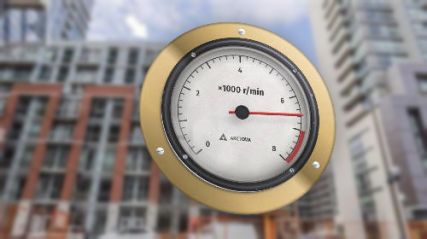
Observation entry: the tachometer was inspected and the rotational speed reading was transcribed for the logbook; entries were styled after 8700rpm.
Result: 6600rpm
